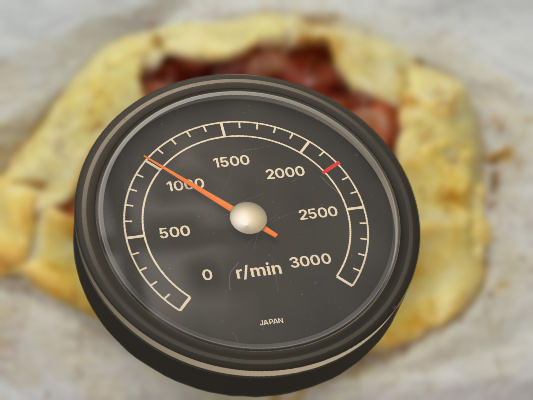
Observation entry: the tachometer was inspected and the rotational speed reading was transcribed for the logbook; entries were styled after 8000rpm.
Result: 1000rpm
